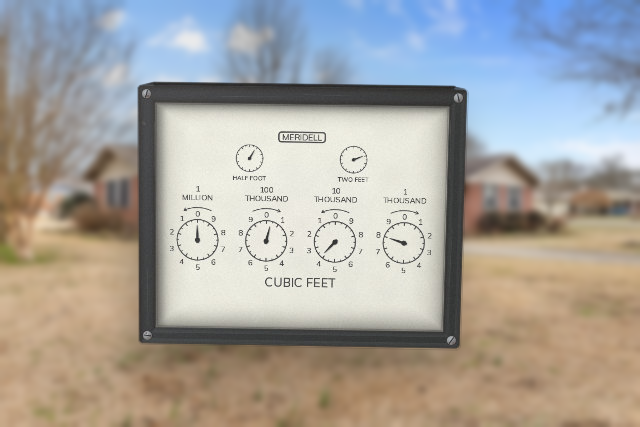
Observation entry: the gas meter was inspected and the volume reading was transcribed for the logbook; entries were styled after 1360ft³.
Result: 3800ft³
